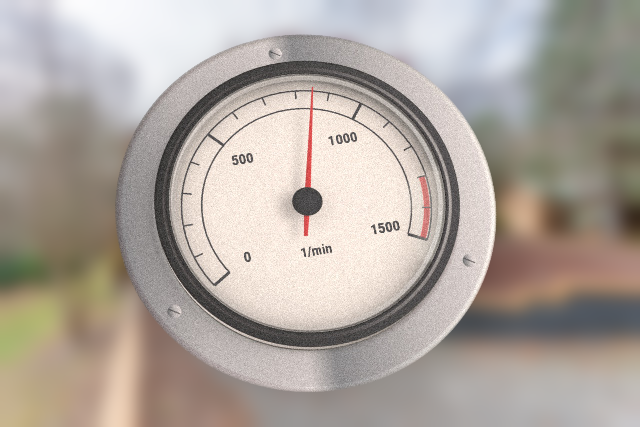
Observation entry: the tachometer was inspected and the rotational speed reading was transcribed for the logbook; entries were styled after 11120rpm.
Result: 850rpm
